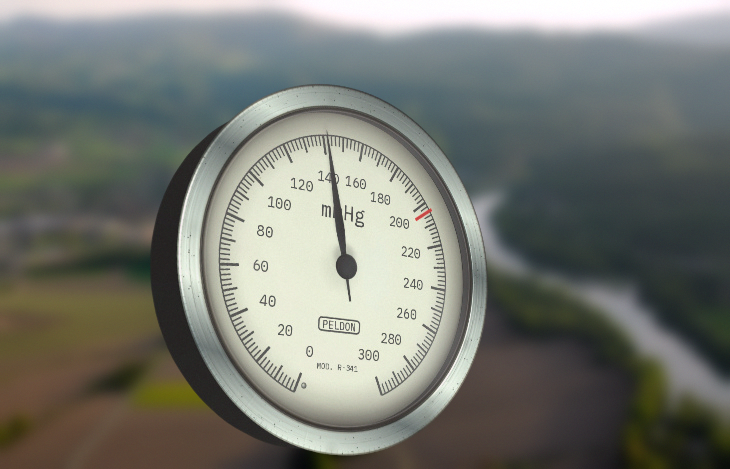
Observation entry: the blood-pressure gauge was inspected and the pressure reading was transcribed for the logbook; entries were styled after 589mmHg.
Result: 140mmHg
